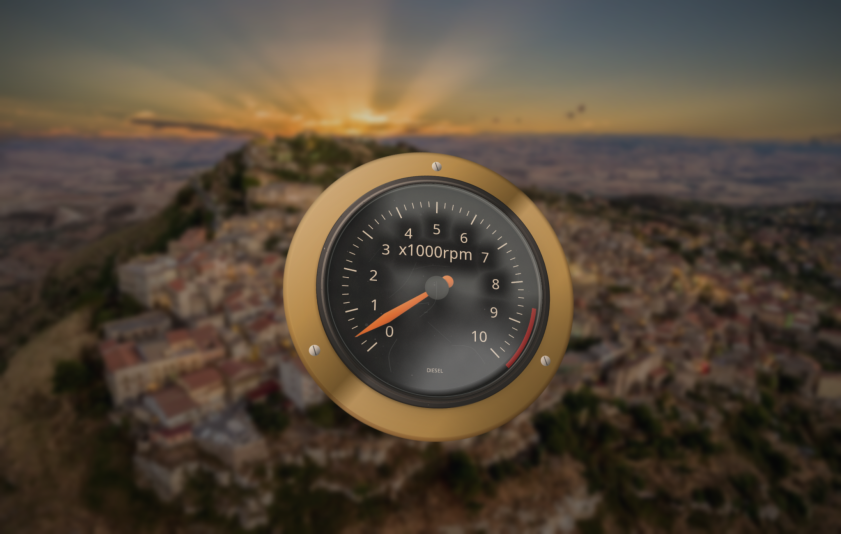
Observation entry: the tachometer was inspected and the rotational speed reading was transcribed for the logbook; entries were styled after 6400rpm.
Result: 400rpm
